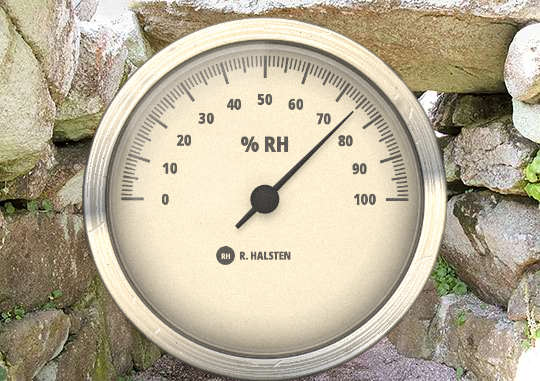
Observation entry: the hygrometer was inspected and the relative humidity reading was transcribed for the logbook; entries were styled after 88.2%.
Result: 75%
